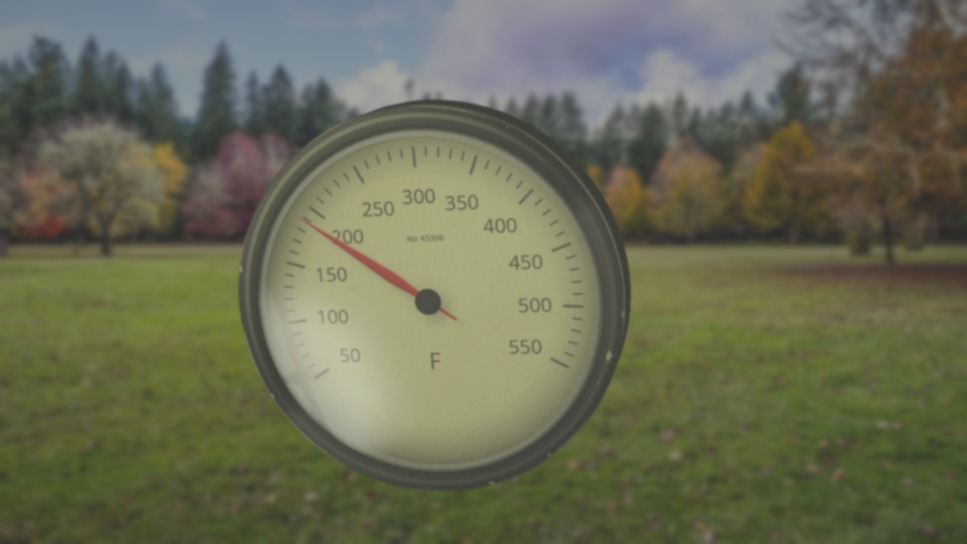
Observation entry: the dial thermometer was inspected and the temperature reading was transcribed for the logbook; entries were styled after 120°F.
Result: 190°F
